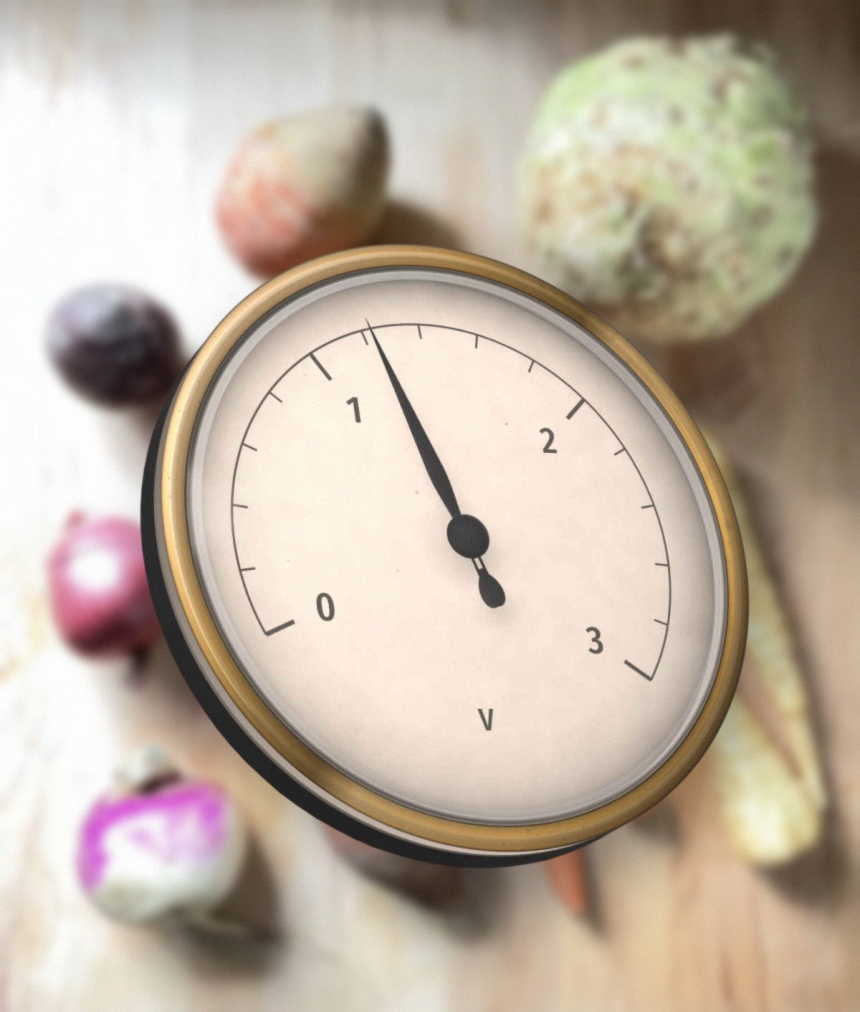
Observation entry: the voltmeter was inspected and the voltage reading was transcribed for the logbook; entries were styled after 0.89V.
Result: 1.2V
